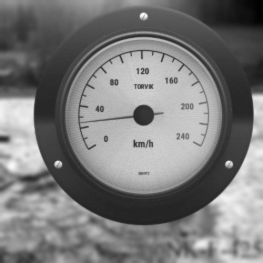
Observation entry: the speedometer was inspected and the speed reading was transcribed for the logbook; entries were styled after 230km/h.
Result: 25km/h
